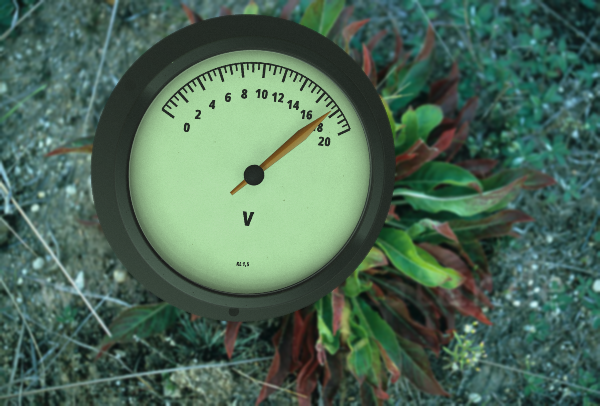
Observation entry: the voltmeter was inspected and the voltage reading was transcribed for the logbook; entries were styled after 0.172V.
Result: 17.5V
